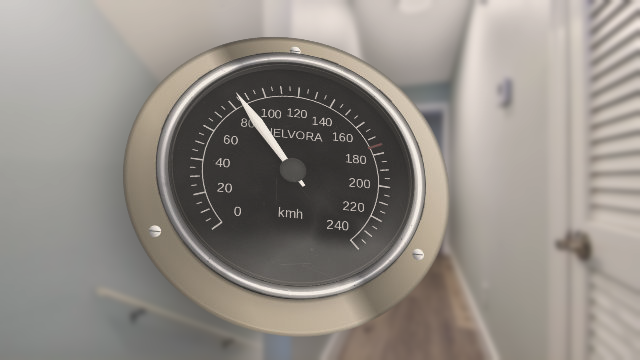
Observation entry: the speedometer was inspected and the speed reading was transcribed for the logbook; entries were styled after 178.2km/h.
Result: 85km/h
